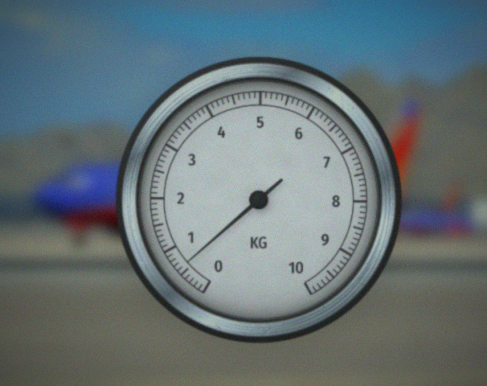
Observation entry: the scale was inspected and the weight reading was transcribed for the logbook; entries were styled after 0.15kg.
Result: 0.6kg
